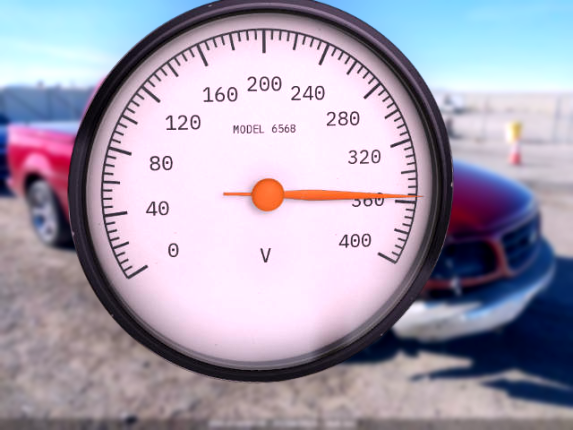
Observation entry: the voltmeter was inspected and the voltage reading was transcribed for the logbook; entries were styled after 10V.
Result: 355V
